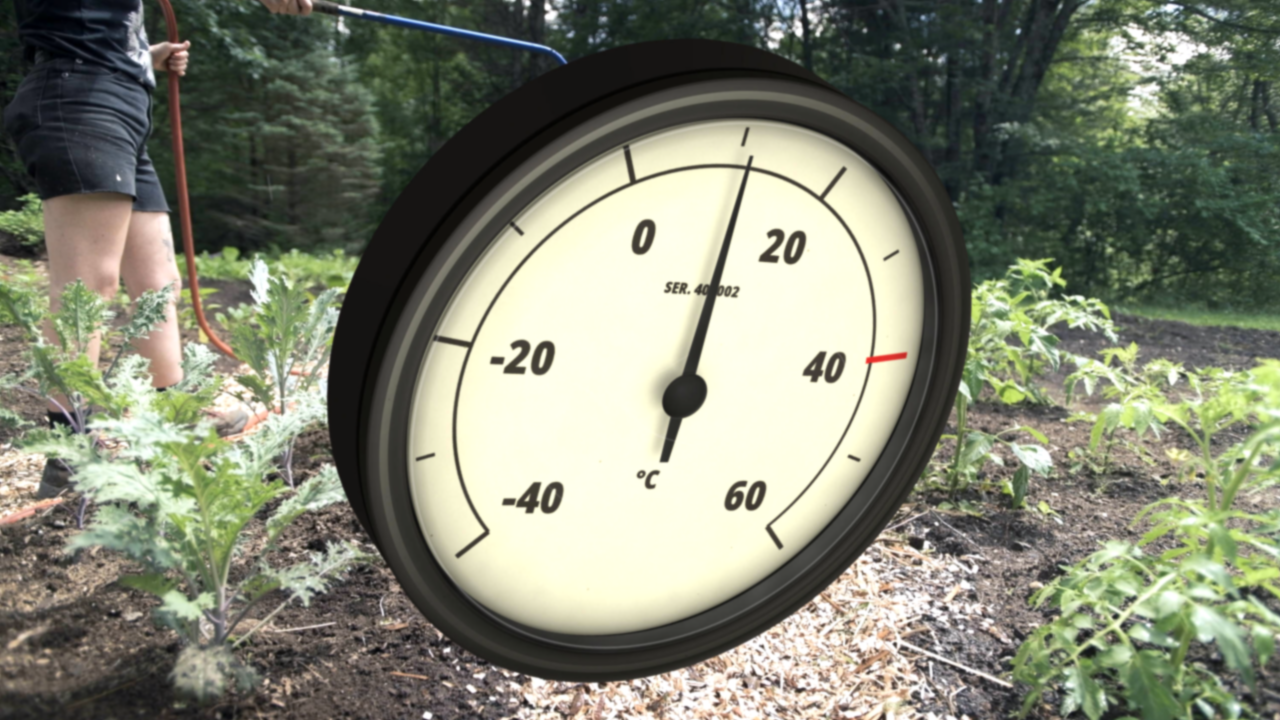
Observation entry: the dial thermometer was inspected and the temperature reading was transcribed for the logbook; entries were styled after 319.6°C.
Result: 10°C
